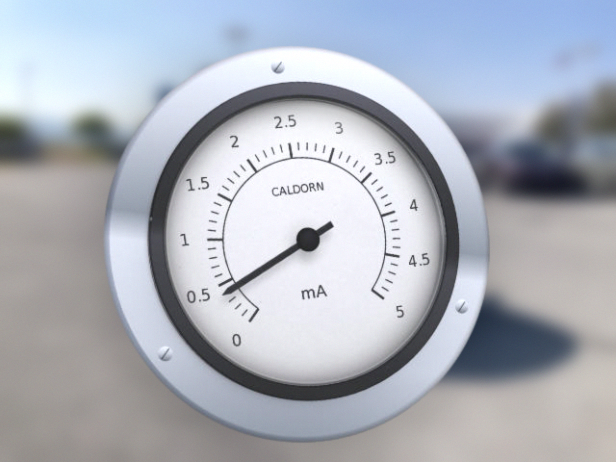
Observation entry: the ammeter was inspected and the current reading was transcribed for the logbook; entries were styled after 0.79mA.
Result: 0.4mA
